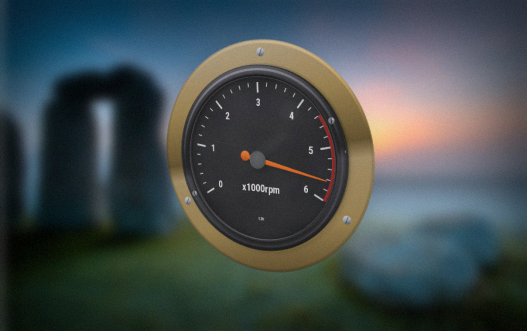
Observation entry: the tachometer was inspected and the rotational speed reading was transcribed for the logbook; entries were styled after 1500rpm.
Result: 5600rpm
